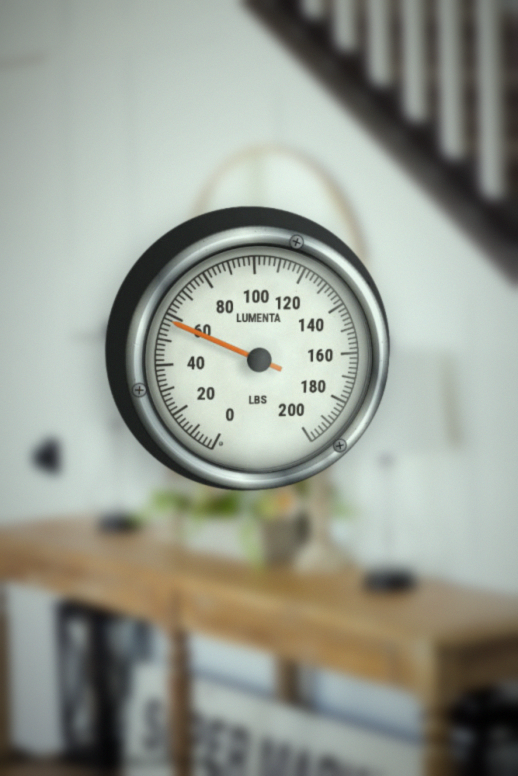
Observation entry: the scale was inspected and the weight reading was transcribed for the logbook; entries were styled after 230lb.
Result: 58lb
